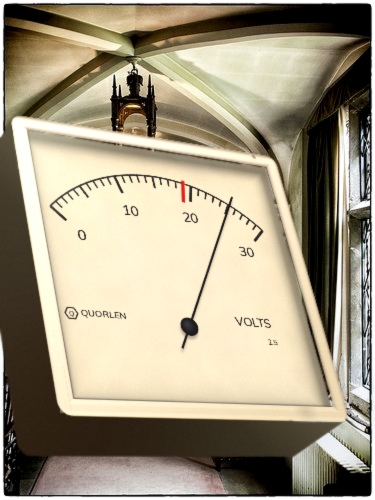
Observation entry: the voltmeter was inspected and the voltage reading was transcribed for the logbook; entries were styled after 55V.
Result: 25V
